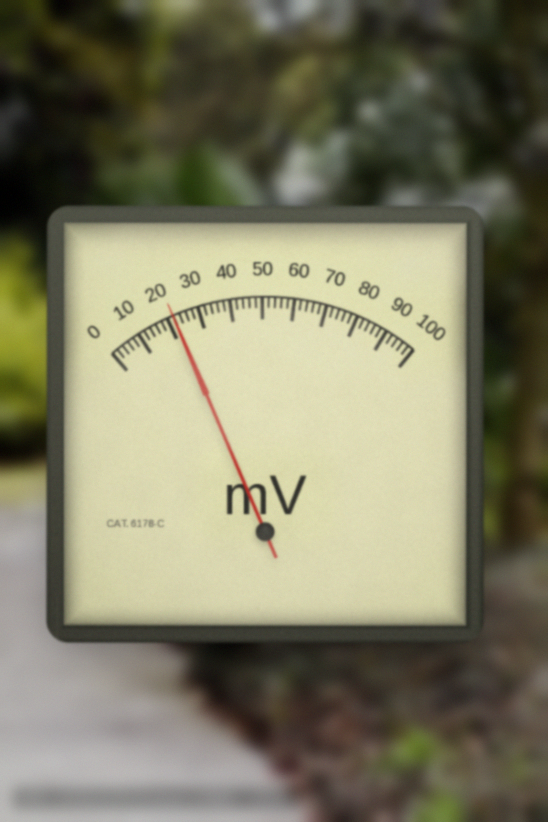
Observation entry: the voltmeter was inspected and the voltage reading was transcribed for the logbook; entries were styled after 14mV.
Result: 22mV
